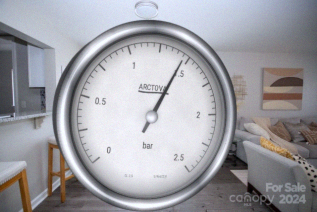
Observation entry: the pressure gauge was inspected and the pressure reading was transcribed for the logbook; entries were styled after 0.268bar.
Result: 1.45bar
